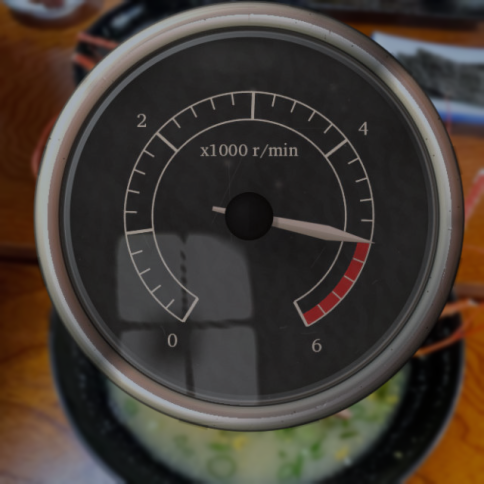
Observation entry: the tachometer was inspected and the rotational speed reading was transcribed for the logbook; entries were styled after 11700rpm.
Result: 5000rpm
